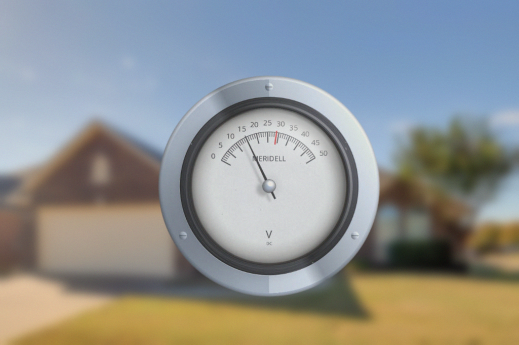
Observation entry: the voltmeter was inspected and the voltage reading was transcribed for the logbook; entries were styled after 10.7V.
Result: 15V
